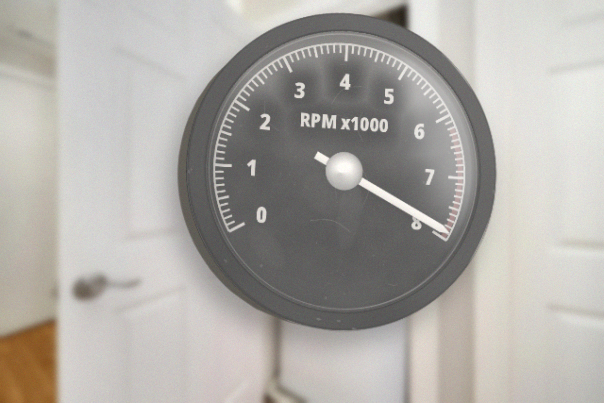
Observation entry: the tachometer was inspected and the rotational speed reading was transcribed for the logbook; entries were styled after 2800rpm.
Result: 7900rpm
